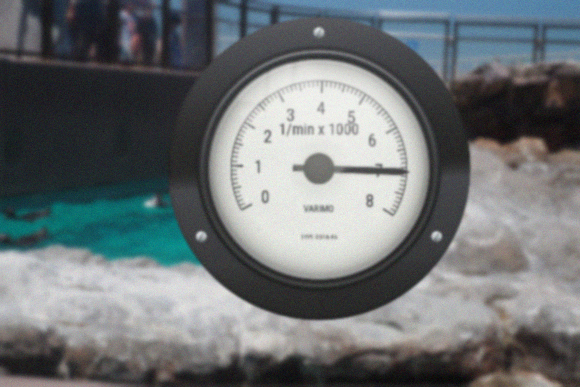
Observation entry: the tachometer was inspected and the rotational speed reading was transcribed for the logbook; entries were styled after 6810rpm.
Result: 7000rpm
